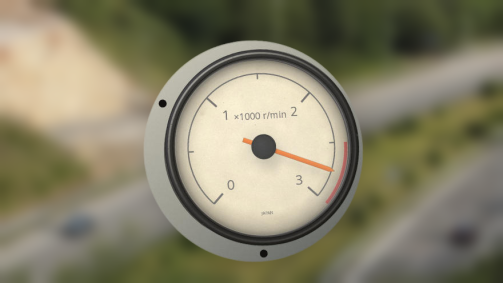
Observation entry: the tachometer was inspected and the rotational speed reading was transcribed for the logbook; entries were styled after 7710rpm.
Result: 2750rpm
